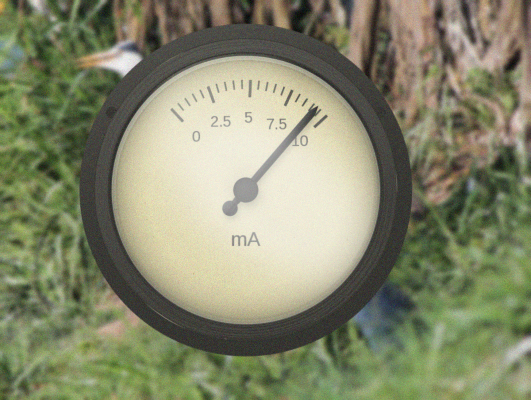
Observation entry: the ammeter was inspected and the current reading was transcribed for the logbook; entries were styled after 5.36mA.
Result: 9.25mA
